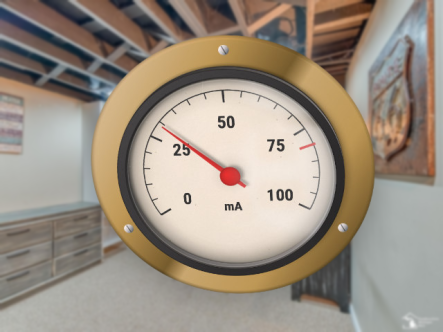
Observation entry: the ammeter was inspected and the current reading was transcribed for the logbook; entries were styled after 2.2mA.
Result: 30mA
